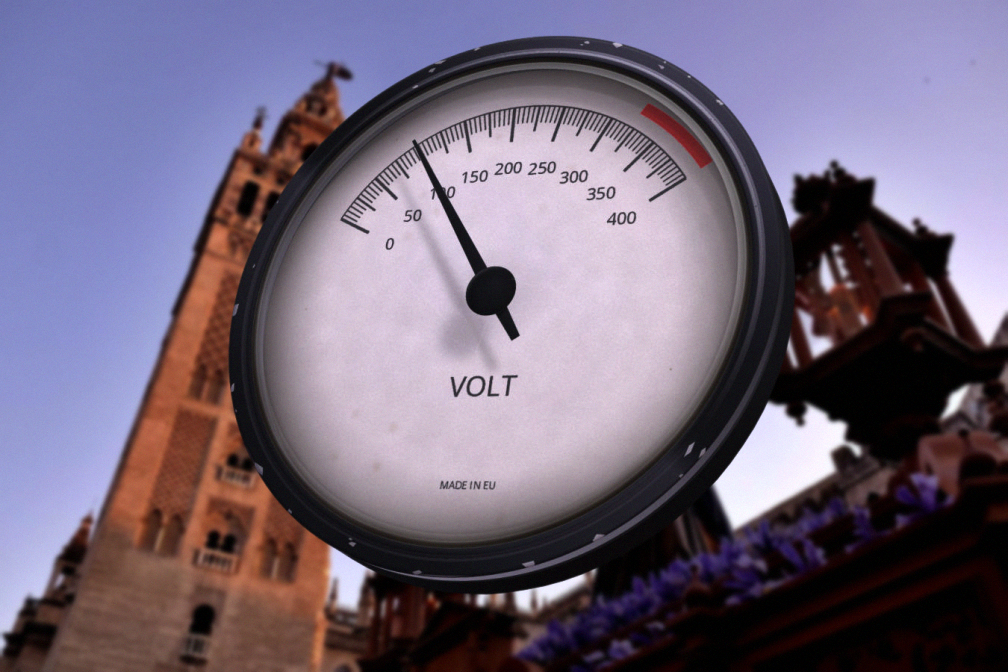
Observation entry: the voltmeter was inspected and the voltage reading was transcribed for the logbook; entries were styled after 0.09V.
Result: 100V
